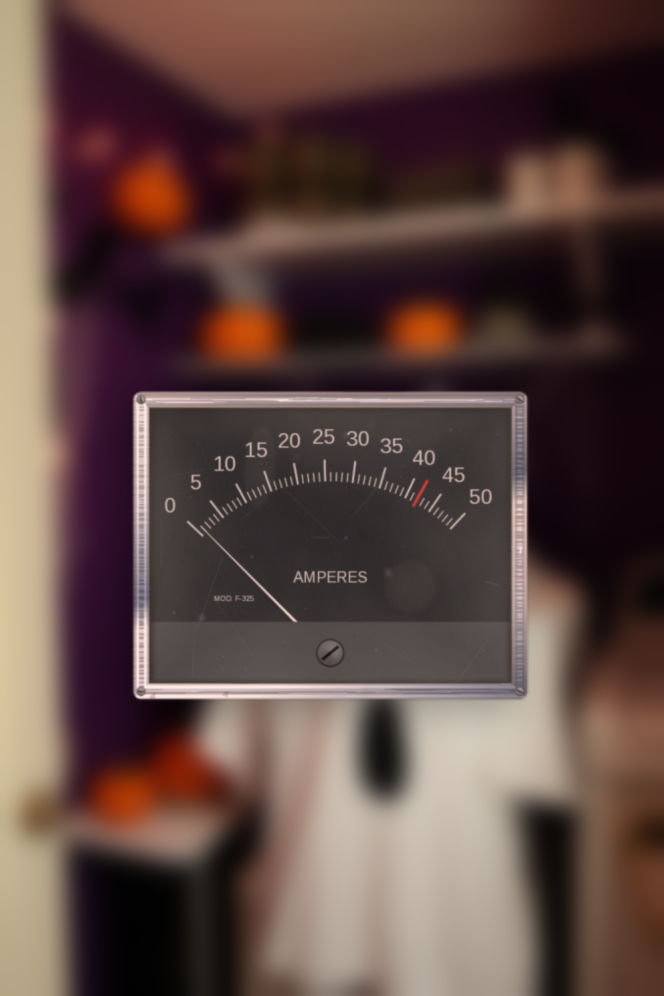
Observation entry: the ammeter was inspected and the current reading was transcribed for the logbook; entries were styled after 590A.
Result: 1A
